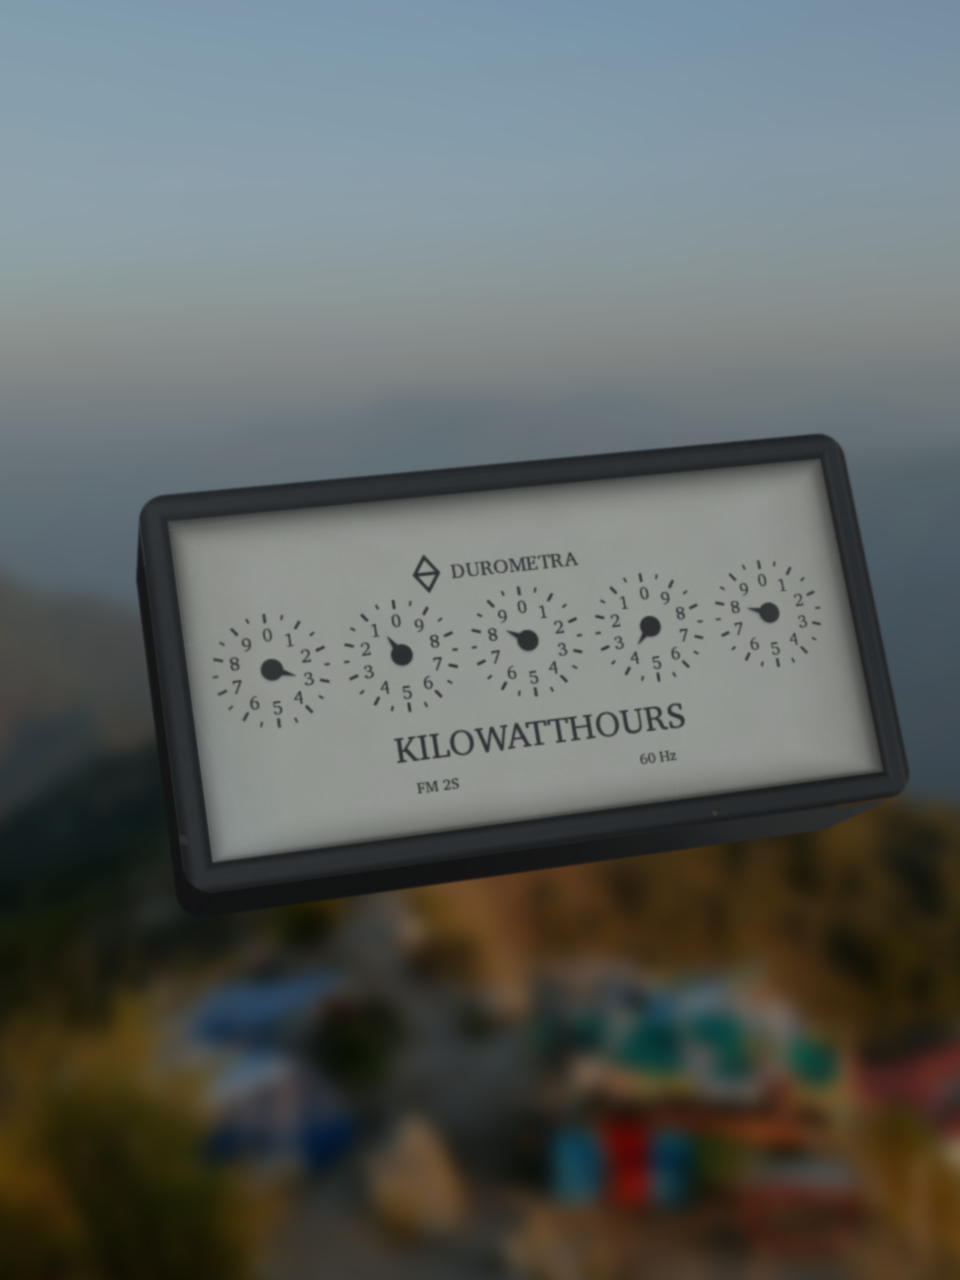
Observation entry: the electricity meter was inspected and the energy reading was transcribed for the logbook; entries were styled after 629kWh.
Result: 30838kWh
